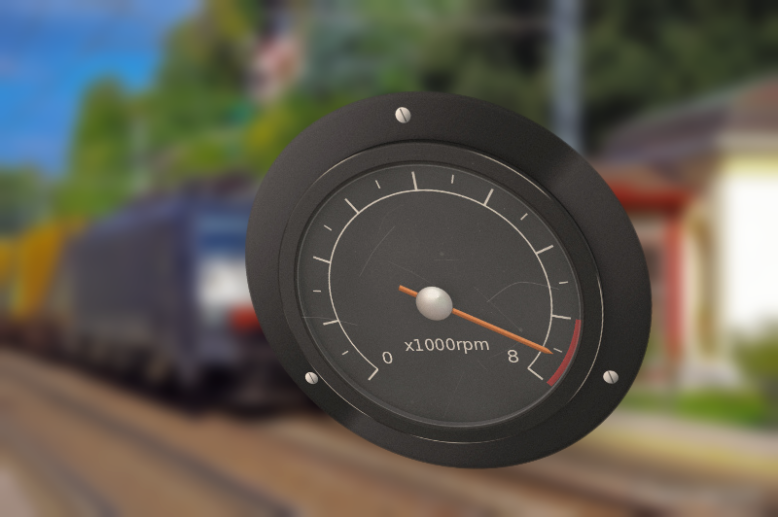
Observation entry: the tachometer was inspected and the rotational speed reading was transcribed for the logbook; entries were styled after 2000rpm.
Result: 7500rpm
